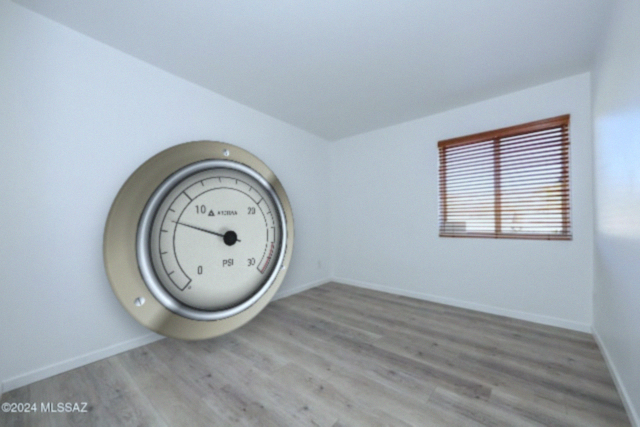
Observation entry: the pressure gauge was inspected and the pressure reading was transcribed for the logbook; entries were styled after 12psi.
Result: 7psi
